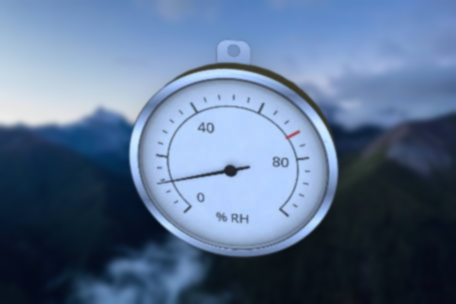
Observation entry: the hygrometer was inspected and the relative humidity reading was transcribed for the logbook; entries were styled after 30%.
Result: 12%
